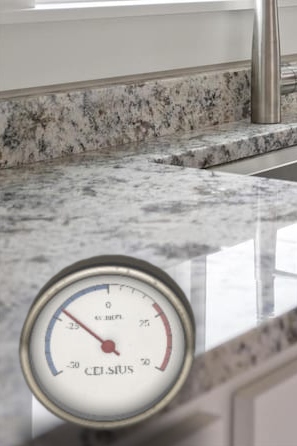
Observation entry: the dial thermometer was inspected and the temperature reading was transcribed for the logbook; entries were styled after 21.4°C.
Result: -20°C
